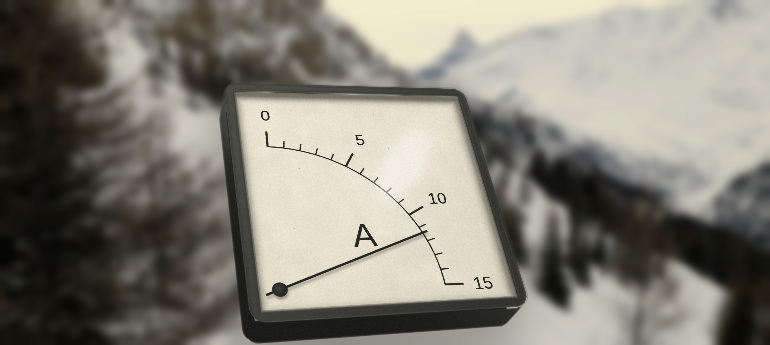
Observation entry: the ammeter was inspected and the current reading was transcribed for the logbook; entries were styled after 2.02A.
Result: 11.5A
